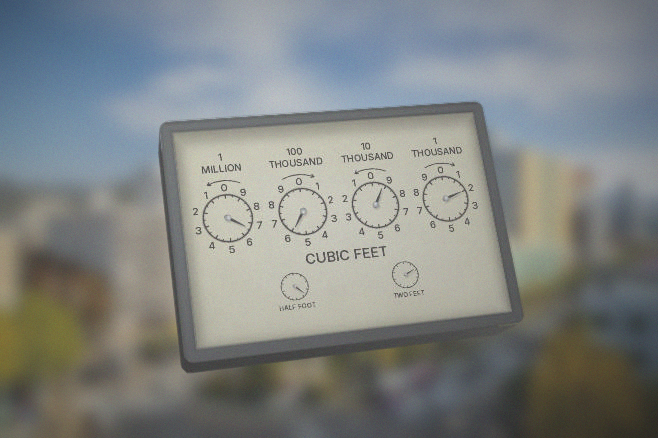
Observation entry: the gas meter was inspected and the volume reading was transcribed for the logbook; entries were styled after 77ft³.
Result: 659200ft³
